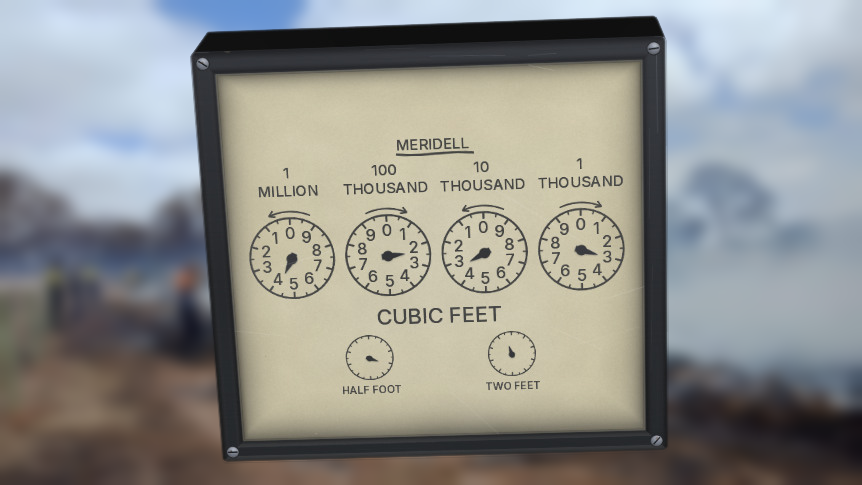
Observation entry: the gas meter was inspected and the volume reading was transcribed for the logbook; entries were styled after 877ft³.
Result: 423300ft³
